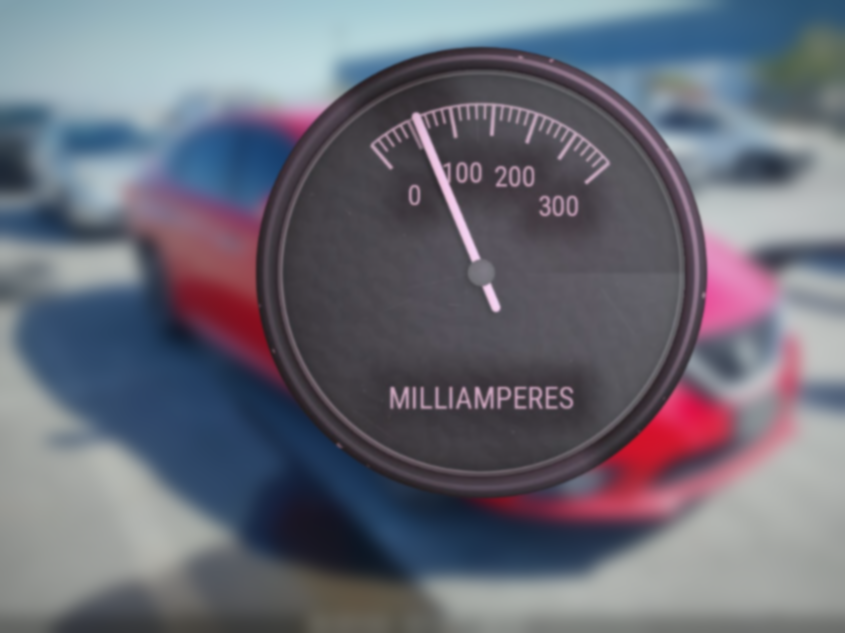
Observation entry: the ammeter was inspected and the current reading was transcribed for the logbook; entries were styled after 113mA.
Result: 60mA
